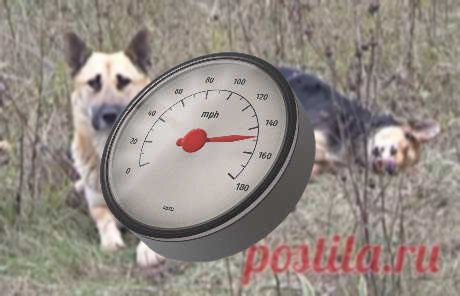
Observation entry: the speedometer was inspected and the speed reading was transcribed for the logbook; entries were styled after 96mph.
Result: 150mph
